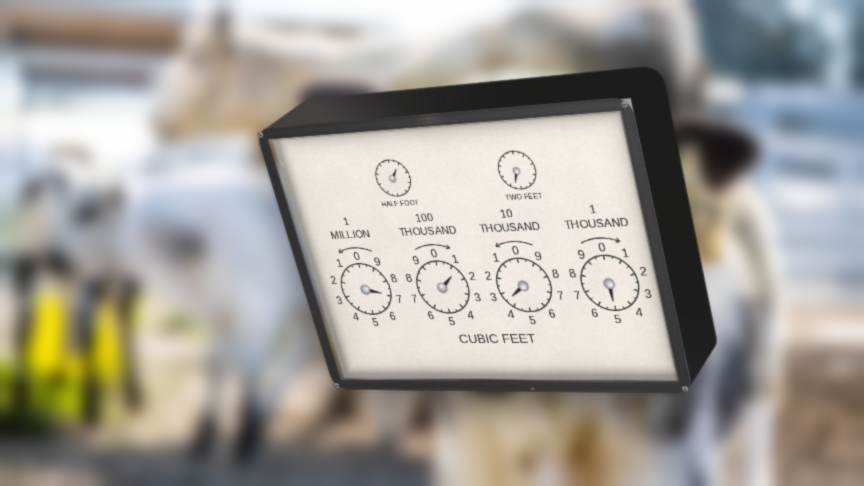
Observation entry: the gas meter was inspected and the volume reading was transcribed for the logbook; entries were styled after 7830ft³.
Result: 713500ft³
